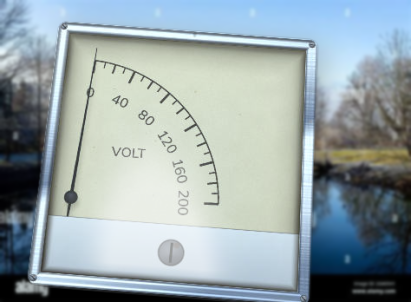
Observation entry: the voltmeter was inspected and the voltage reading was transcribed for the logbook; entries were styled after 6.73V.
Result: 0V
